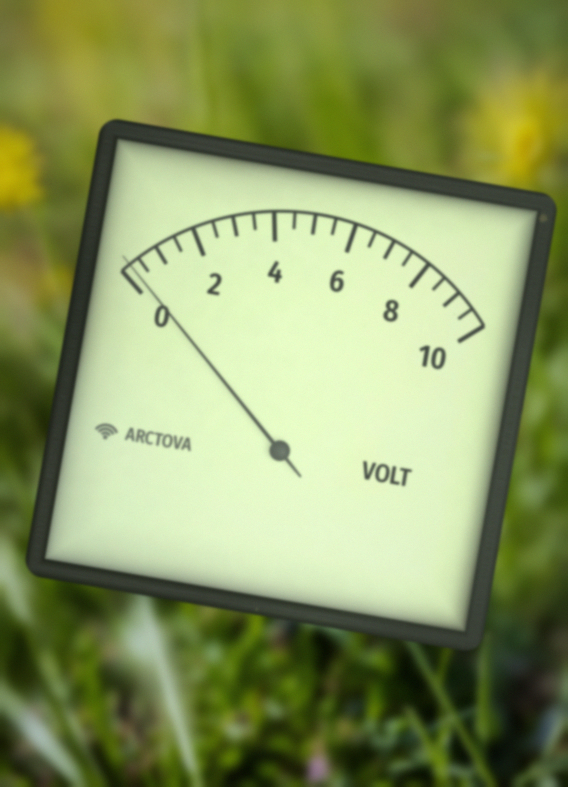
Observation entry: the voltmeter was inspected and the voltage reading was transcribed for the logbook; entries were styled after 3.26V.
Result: 0.25V
